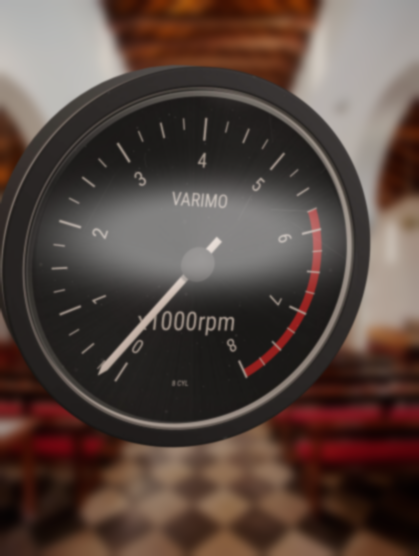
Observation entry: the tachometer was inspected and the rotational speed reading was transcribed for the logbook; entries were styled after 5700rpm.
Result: 250rpm
